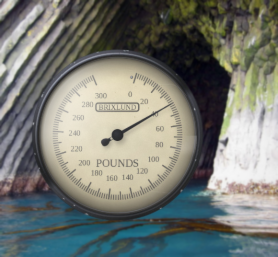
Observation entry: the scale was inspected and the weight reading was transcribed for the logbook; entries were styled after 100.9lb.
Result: 40lb
